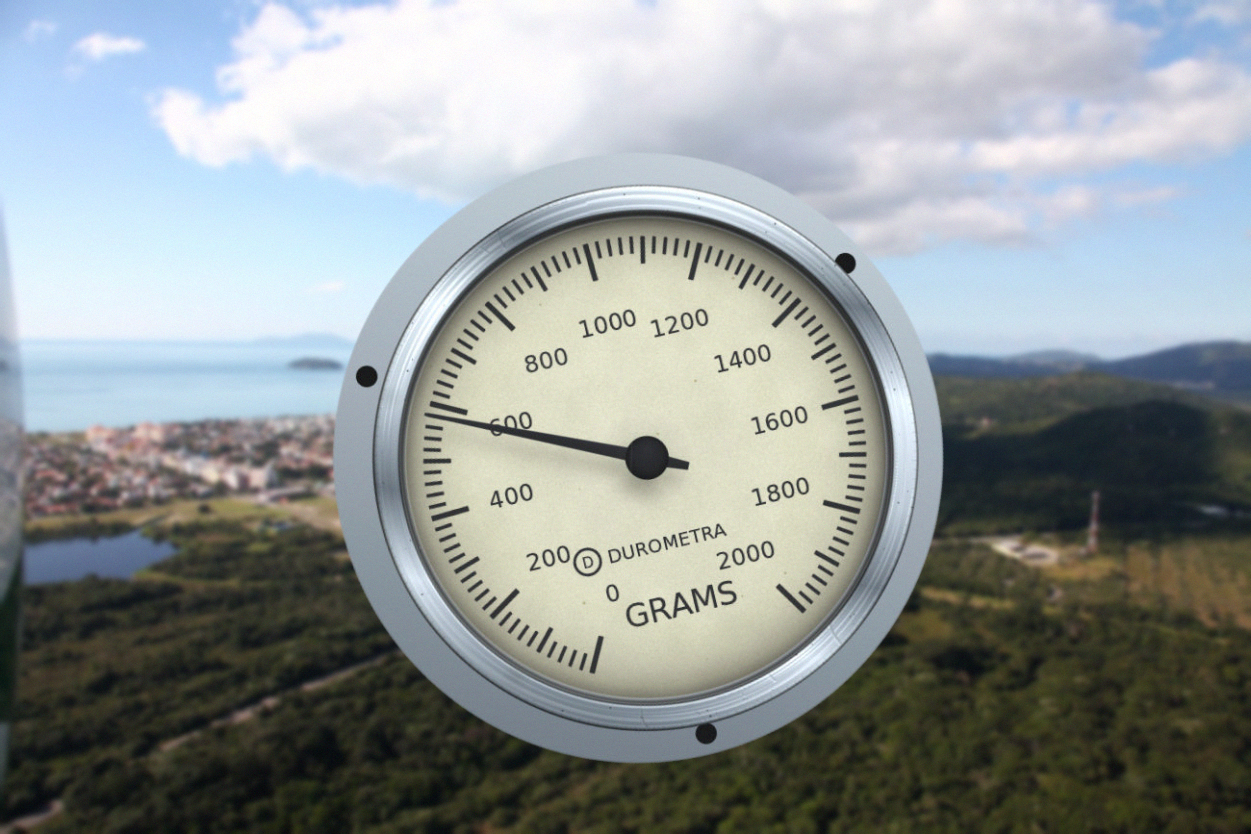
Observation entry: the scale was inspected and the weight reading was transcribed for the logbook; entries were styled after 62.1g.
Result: 580g
